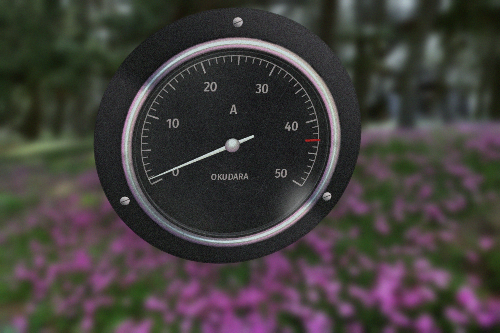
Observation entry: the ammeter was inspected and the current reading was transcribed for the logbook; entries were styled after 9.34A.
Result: 1A
